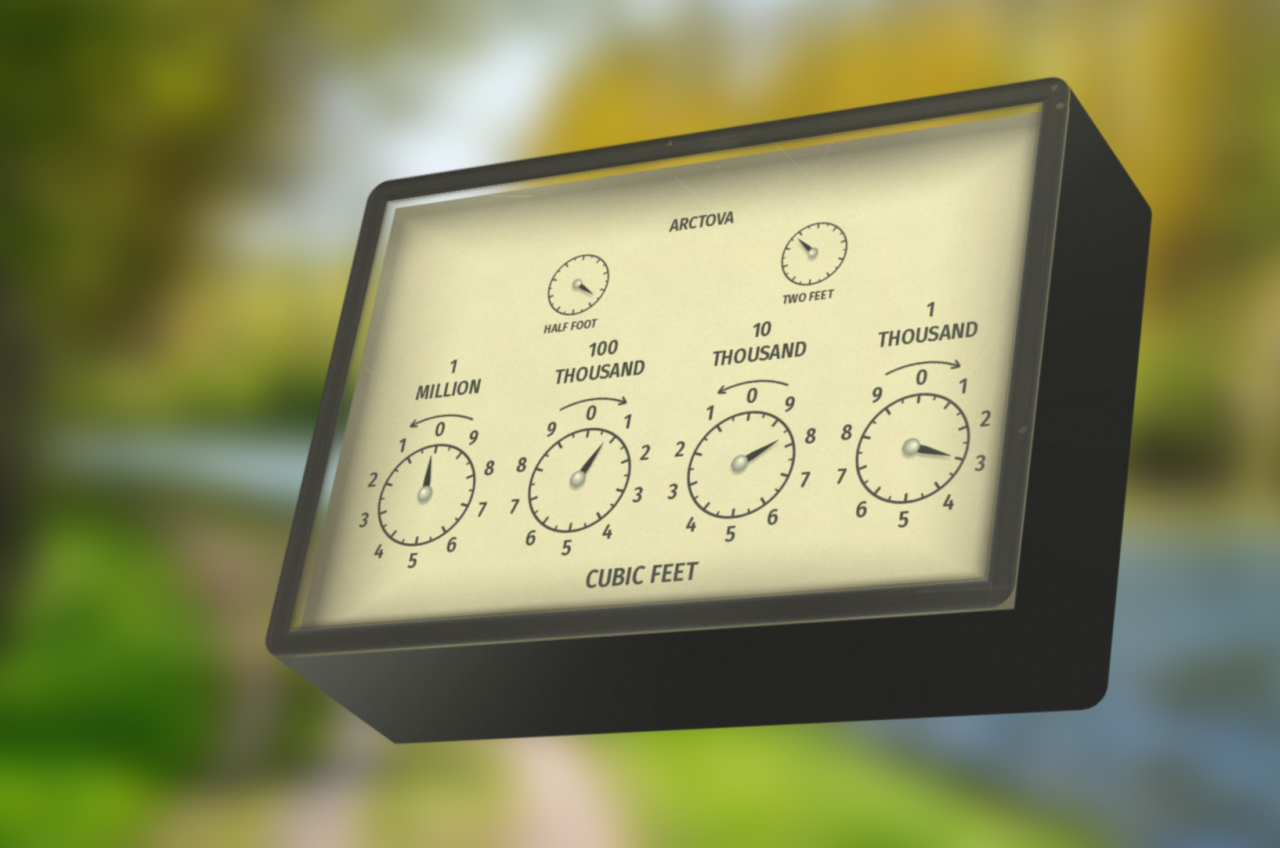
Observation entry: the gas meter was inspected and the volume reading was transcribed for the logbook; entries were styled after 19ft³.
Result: 8300ft³
